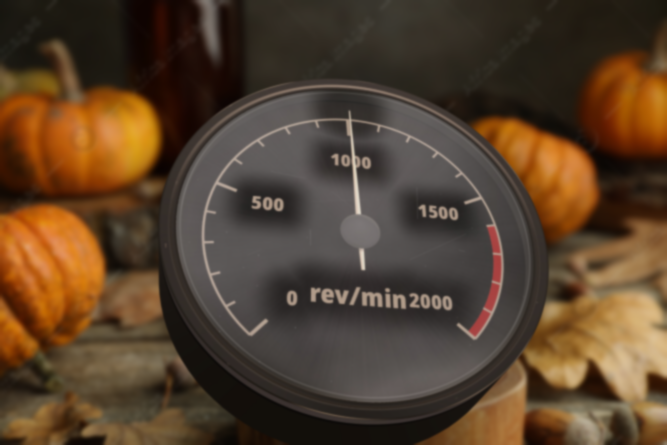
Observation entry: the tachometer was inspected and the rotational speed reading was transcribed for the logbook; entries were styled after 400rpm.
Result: 1000rpm
